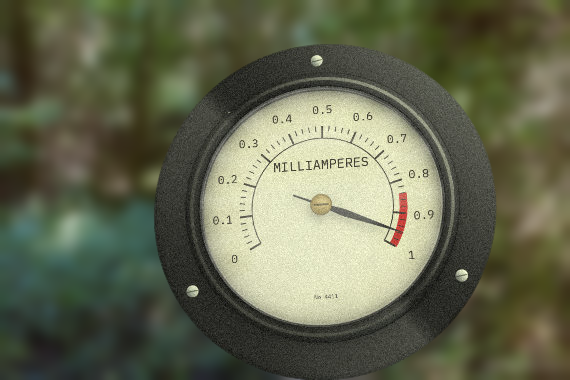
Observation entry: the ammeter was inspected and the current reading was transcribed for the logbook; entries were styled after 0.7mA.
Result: 0.96mA
